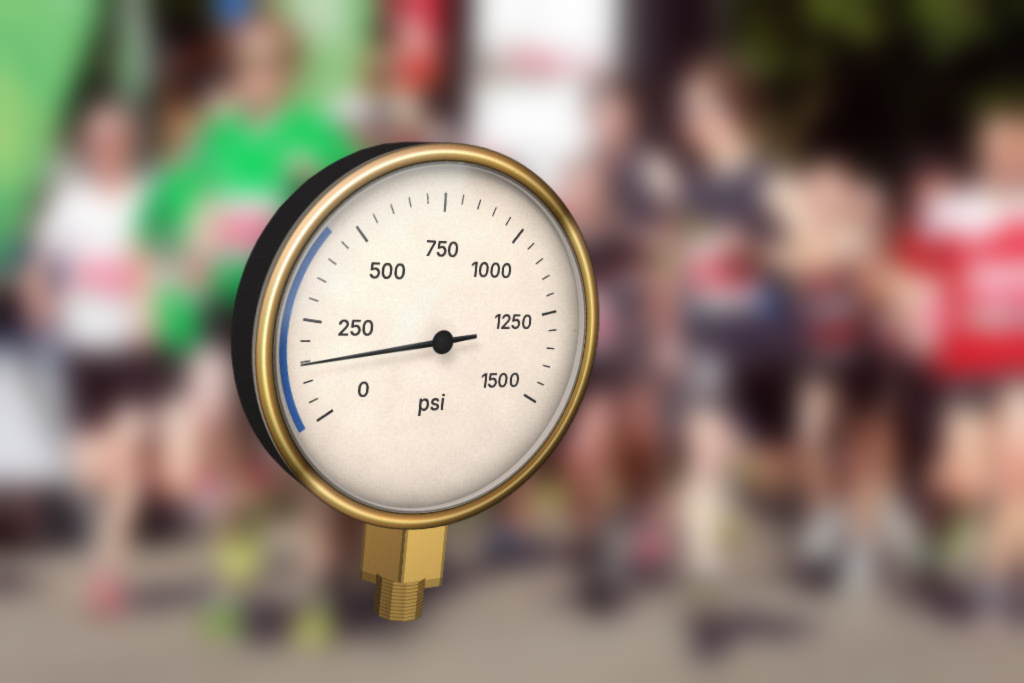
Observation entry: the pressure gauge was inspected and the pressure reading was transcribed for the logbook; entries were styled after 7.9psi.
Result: 150psi
